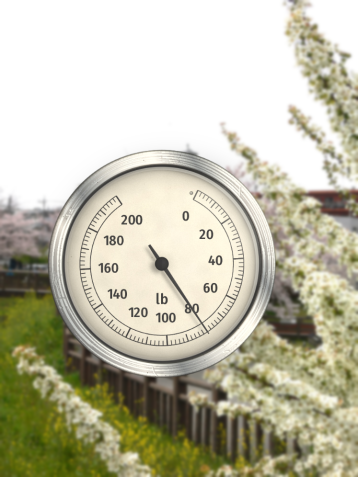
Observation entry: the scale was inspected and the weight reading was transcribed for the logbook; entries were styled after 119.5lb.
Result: 80lb
